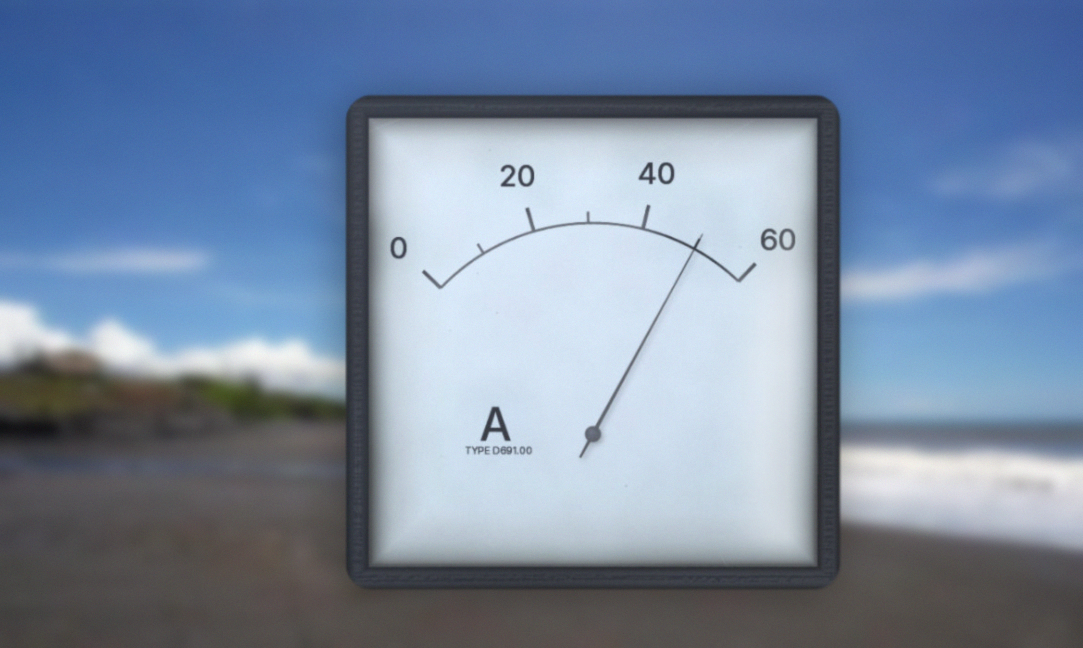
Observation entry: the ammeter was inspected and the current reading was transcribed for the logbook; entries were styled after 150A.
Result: 50A
